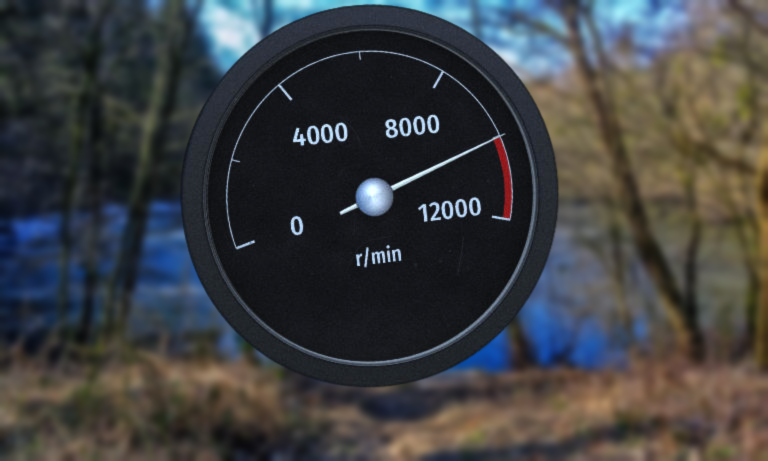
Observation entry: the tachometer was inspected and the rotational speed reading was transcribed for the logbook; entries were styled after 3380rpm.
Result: 10000rpm
